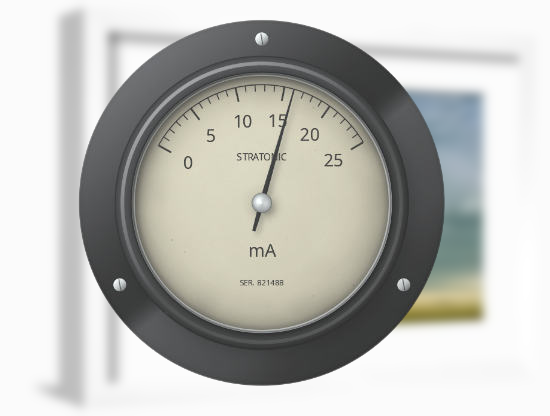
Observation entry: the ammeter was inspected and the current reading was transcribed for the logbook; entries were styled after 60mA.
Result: 16mA
